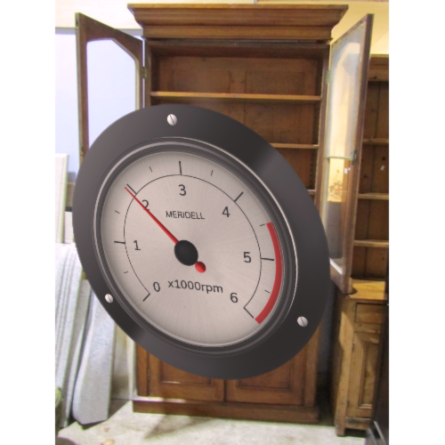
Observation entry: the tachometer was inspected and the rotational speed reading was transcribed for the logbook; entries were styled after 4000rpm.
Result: 2000rpm
